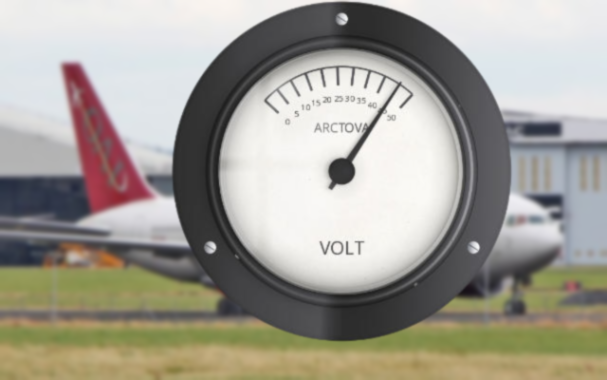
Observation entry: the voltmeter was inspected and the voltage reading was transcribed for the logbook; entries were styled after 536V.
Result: 45V
